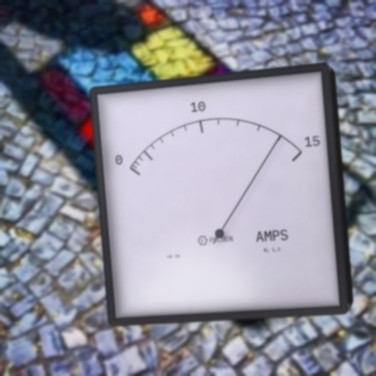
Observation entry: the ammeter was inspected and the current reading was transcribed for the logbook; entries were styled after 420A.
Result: 14A
